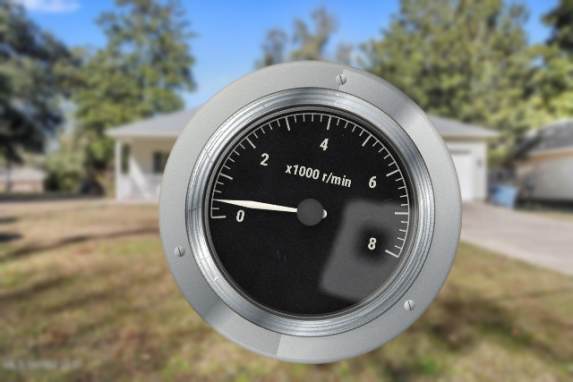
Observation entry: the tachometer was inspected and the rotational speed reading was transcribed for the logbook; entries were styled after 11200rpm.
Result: 400rpm
